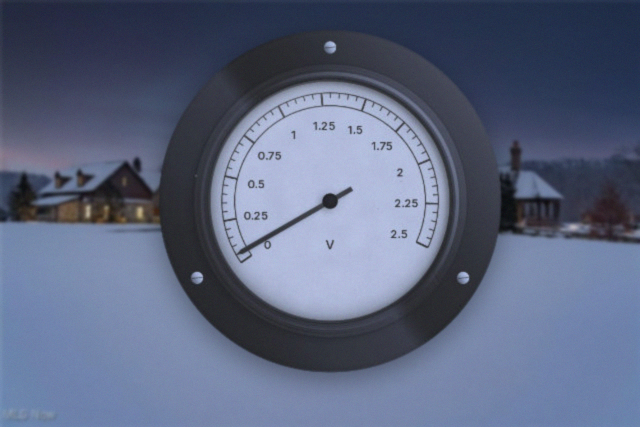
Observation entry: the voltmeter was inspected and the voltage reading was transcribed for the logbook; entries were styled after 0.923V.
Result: 0.05V
